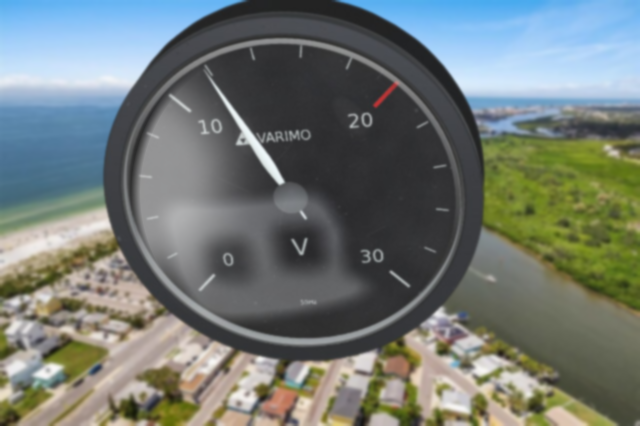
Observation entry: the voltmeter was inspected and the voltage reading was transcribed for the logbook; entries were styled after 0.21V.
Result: 12V
